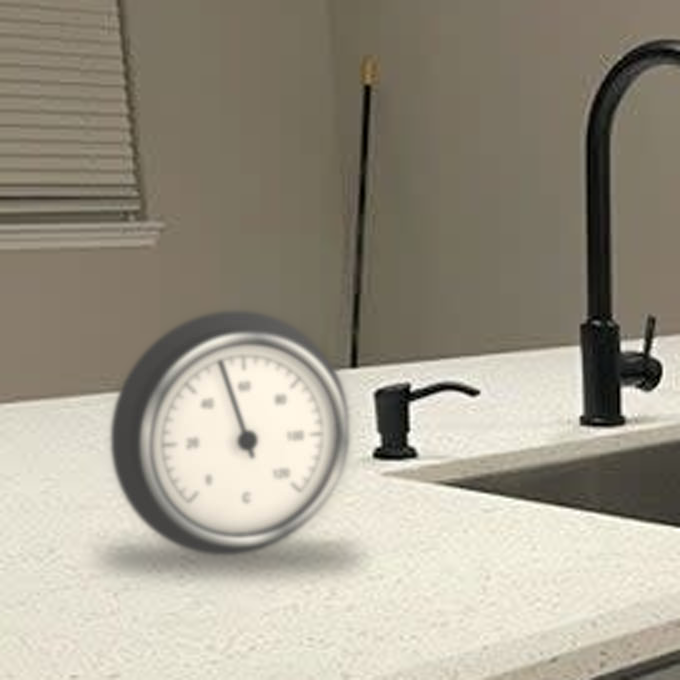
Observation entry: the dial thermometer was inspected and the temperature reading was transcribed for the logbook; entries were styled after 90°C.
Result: 52°C
